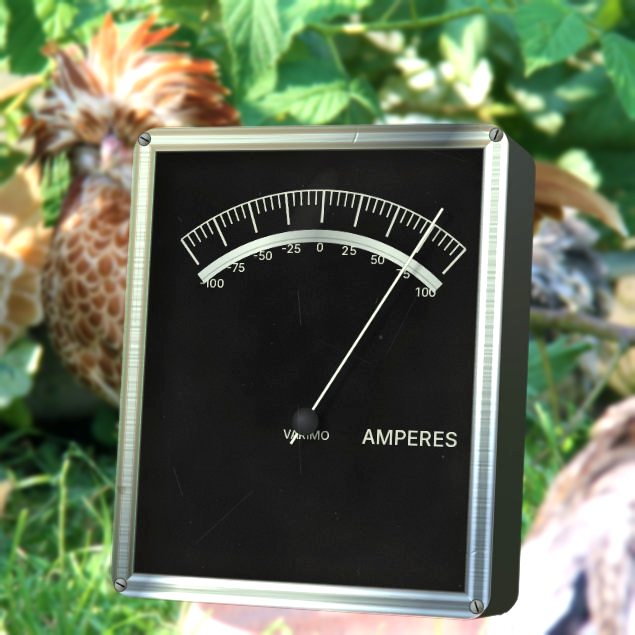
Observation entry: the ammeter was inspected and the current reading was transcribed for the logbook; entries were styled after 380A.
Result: 75A
